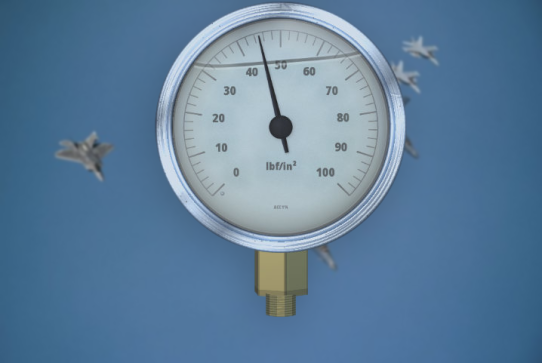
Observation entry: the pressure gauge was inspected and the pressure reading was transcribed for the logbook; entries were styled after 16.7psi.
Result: 45psi
